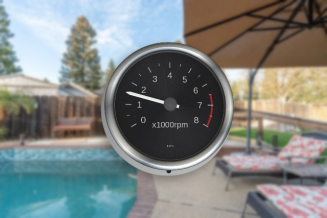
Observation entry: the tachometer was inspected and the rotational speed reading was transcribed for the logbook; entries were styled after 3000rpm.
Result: 1500rpm
